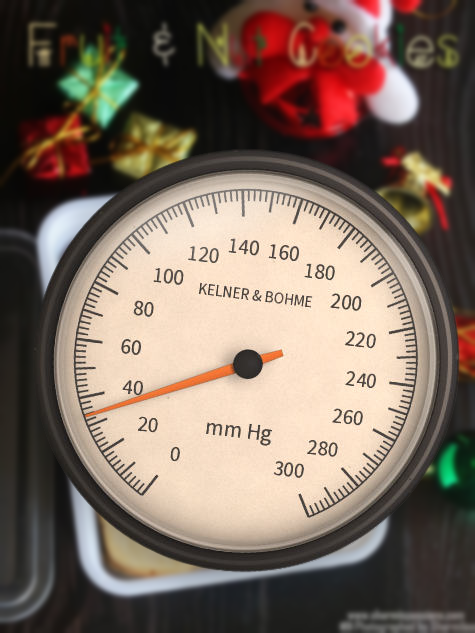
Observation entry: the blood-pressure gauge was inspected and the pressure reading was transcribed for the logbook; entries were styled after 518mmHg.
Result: 34mmHg
